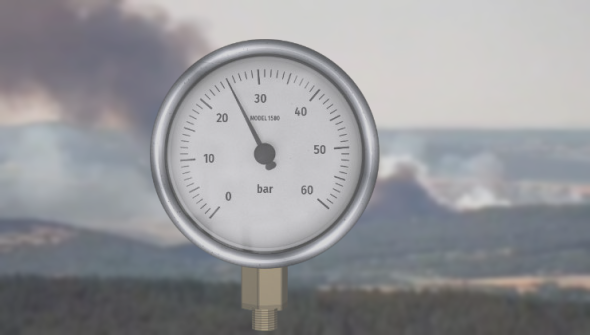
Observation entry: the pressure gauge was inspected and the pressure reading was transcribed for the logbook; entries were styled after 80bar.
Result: 25bar
